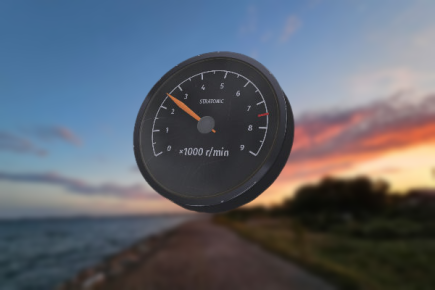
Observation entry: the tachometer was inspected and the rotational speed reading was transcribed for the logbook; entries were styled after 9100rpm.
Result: 2500rpm
